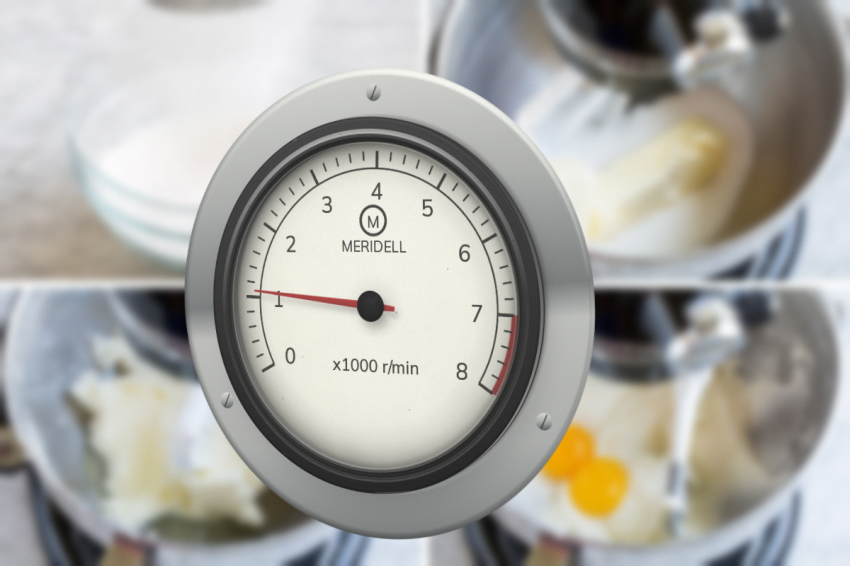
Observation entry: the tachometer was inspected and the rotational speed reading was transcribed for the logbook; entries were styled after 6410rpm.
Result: 1100rpm
